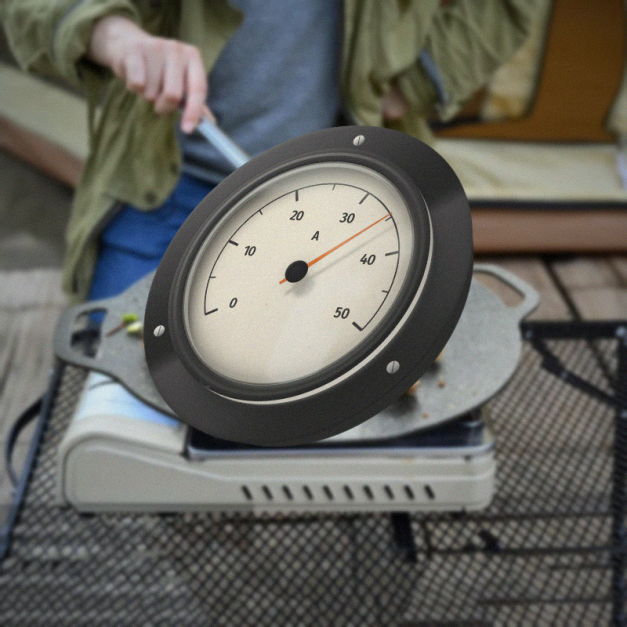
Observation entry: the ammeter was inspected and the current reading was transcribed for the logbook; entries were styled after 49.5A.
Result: 35A
